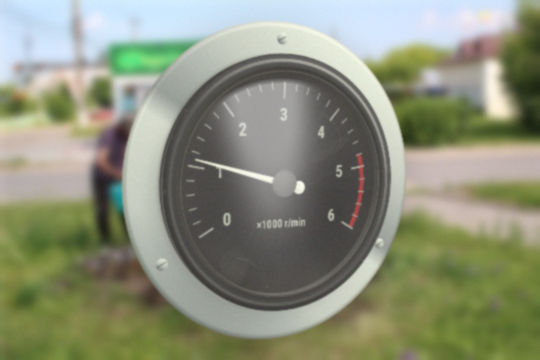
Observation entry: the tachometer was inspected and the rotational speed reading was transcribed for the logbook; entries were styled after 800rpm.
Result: 1100rpm
